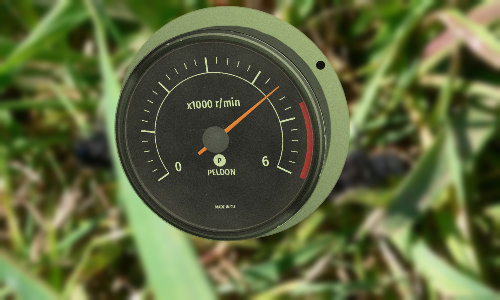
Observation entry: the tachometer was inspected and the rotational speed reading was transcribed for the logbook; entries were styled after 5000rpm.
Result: 4400rpm
